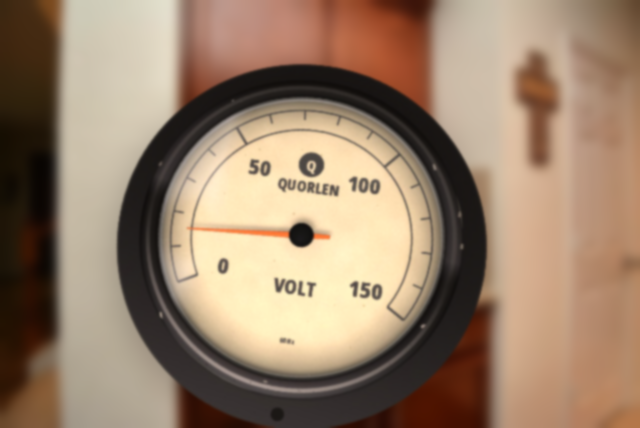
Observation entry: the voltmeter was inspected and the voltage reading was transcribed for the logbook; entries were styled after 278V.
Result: 15V
